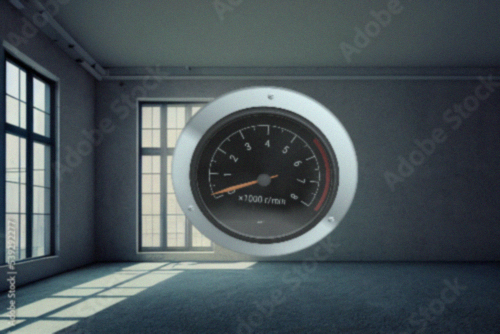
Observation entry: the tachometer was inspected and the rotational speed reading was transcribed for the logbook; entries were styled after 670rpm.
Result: 250rpm
